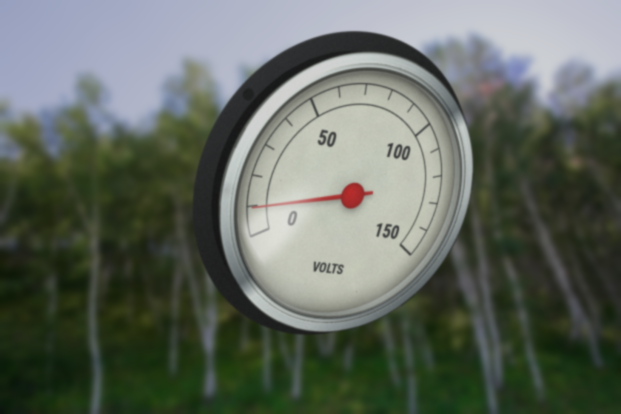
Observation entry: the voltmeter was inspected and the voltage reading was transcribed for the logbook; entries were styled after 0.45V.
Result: 10V
